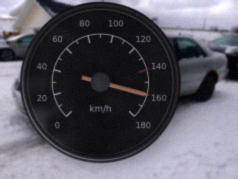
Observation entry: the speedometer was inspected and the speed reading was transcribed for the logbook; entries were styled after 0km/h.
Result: 160km/h
